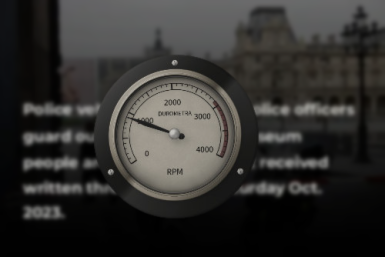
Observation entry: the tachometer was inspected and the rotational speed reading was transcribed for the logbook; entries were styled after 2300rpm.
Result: 900rpm
